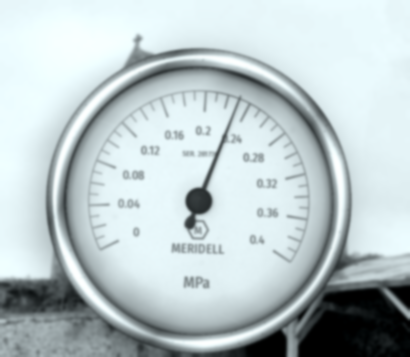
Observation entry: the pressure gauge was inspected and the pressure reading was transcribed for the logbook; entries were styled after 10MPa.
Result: 0.23MPa
